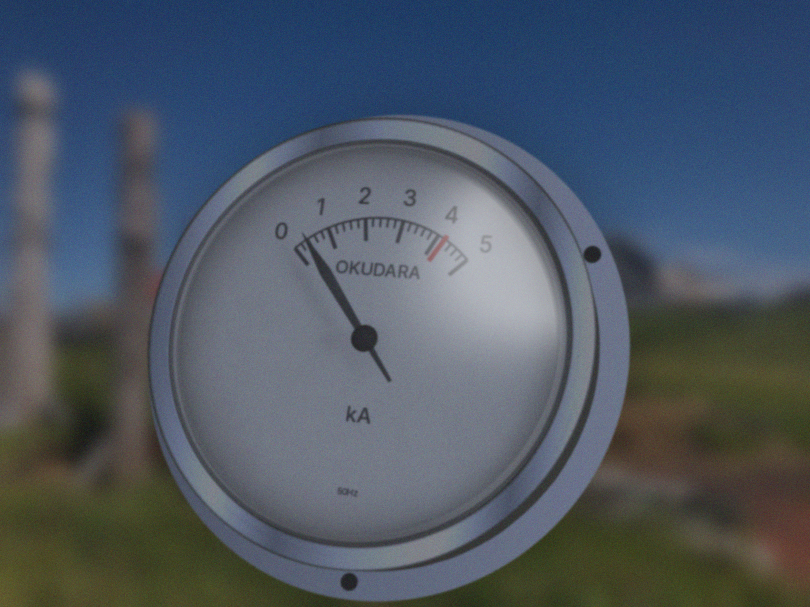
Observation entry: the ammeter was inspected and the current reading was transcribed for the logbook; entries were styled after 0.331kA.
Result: 0.4kA
